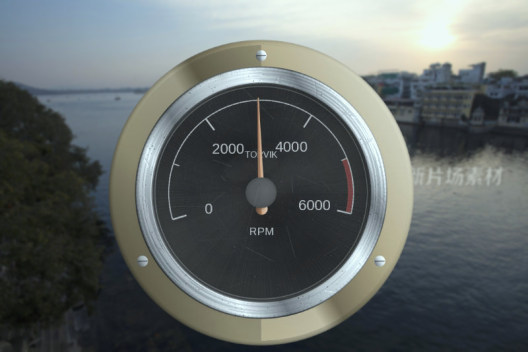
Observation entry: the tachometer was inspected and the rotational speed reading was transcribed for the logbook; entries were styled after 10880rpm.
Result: 3000rpm
